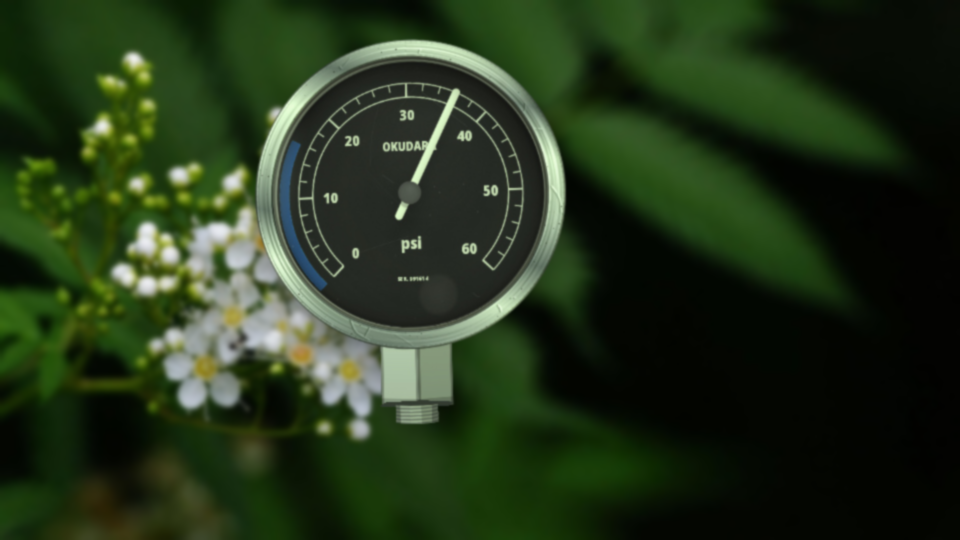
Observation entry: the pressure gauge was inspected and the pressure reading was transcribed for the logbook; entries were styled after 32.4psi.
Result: 36psi
